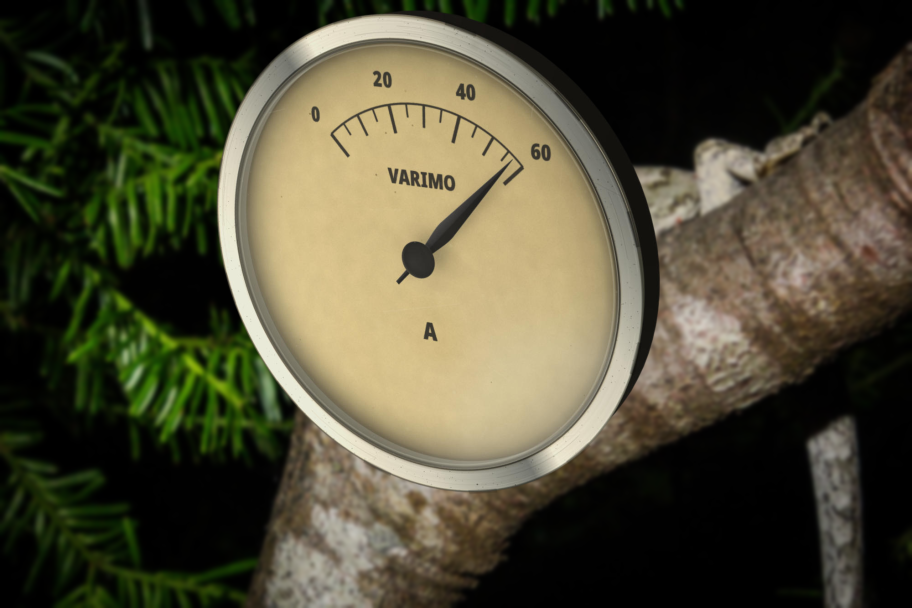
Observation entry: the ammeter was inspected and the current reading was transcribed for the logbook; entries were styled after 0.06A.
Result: 57.5A
